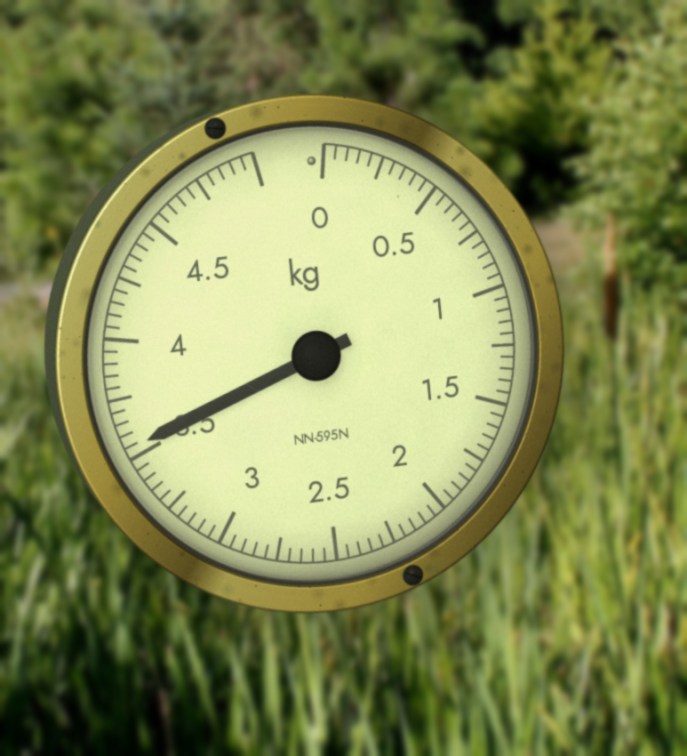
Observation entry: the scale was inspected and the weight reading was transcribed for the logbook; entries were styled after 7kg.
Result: 3.55kg
